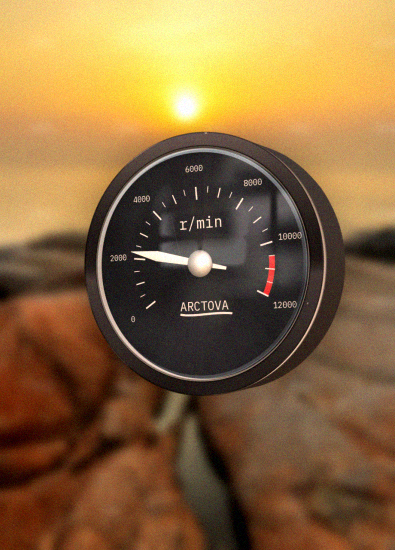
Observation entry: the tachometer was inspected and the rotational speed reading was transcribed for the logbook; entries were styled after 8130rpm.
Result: 2250rpm
